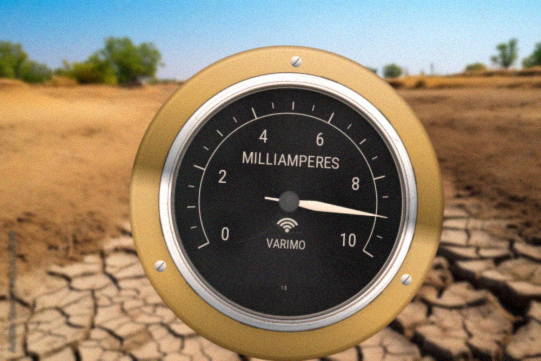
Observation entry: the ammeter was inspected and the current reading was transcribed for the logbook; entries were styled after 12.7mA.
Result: 9mA
